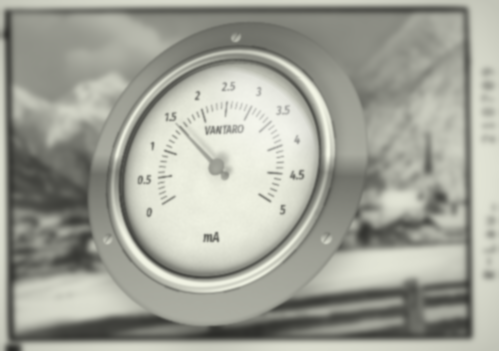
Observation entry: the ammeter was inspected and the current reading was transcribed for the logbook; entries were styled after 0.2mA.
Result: 1.5mA
